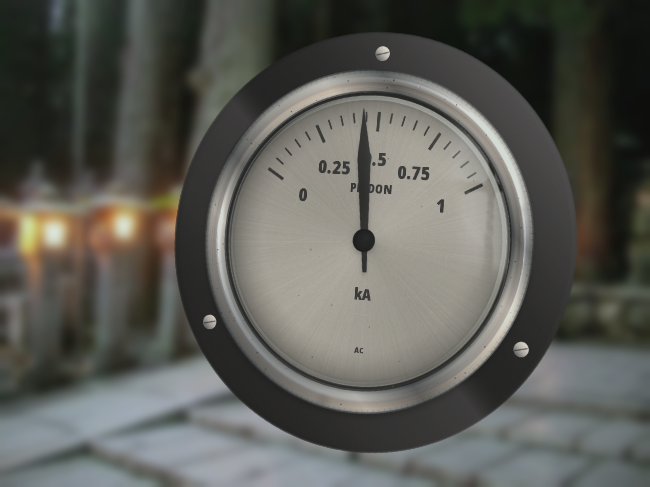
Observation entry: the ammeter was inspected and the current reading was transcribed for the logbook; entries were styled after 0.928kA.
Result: 0.45kA
